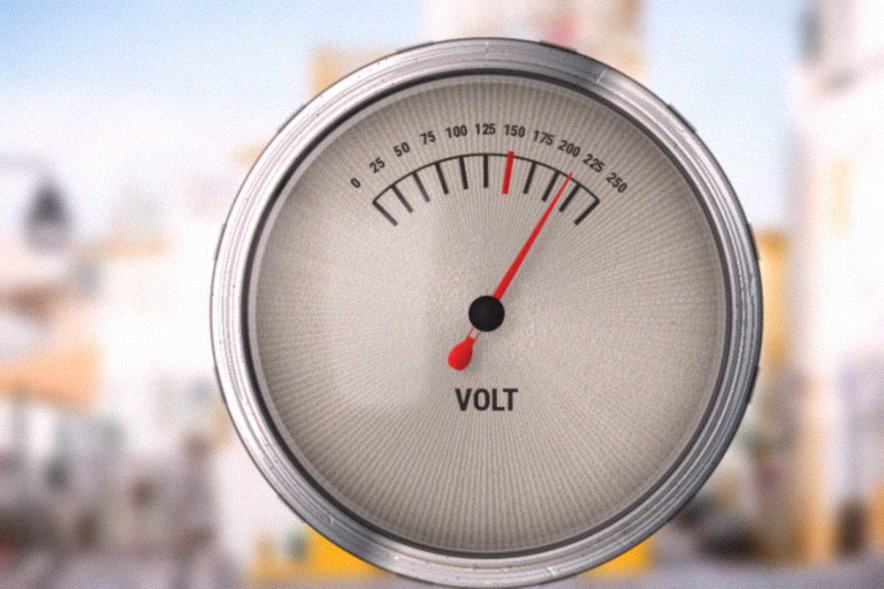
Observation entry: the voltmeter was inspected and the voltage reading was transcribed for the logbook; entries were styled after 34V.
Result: 212.5V
